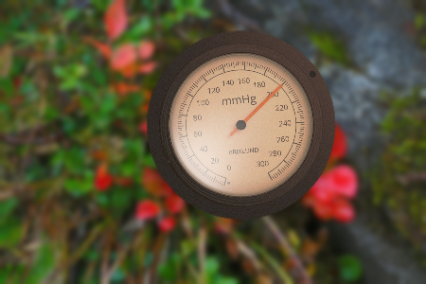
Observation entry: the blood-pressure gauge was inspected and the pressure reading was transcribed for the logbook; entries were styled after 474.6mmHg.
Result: 200mmHg
